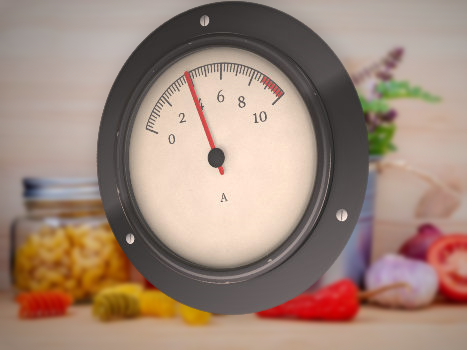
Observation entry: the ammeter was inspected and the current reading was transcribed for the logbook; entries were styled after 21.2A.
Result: 4A
